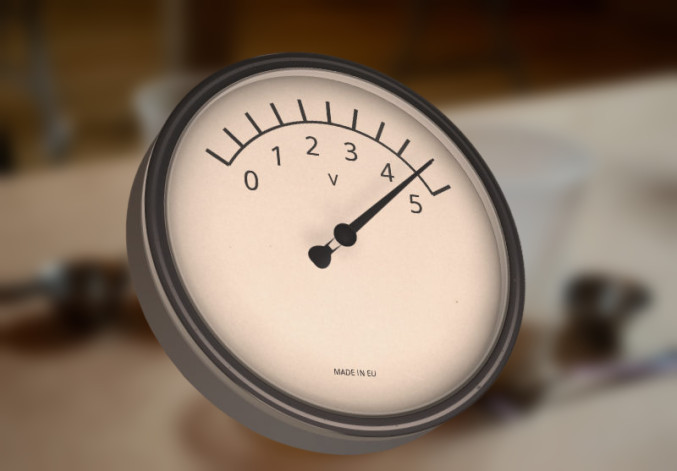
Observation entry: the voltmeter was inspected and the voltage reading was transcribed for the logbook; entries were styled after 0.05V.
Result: 4.5V
